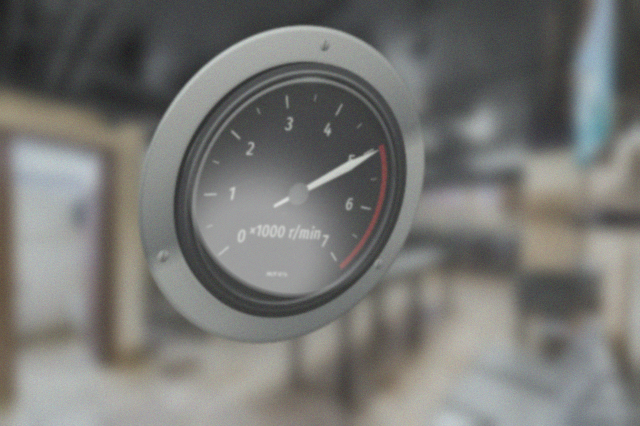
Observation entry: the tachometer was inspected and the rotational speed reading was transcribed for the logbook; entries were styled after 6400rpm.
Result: 5000rpm
